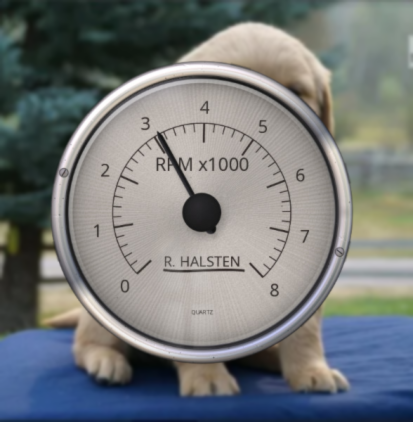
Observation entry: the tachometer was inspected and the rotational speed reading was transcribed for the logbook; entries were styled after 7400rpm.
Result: 3100rpm
